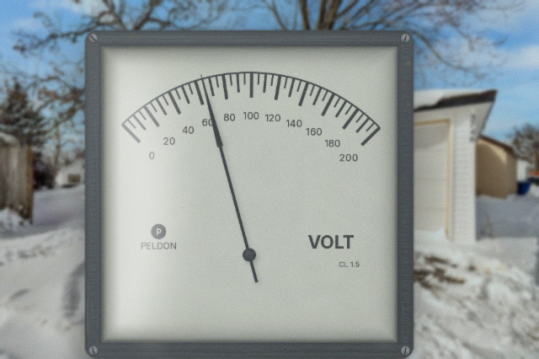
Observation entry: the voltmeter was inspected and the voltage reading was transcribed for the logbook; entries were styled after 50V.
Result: 65V
